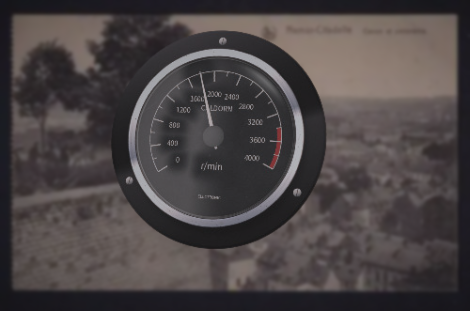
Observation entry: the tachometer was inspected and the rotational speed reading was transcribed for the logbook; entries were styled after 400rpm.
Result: 1800rpm
